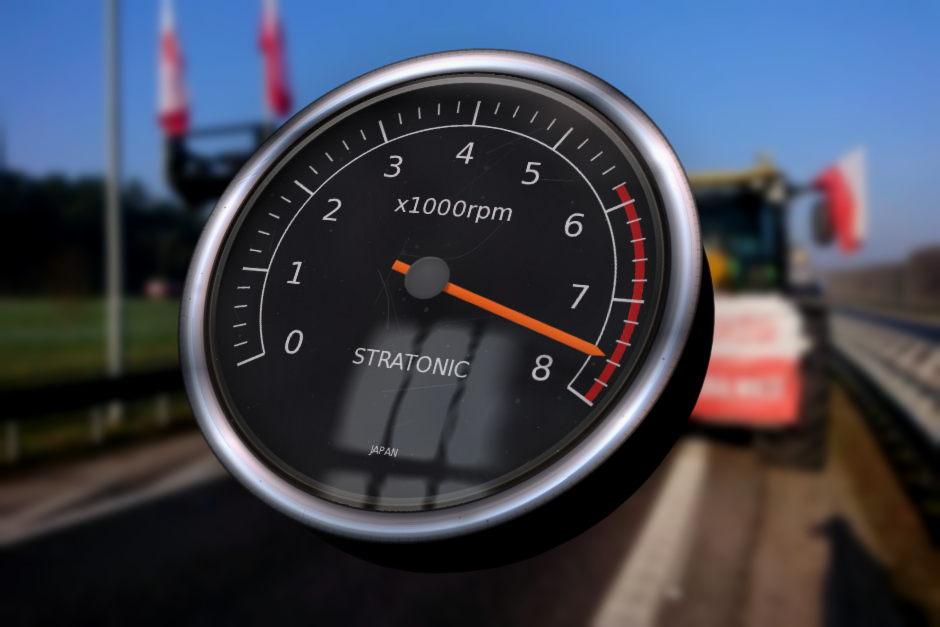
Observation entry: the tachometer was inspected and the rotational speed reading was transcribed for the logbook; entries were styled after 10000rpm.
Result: 7600rpm
